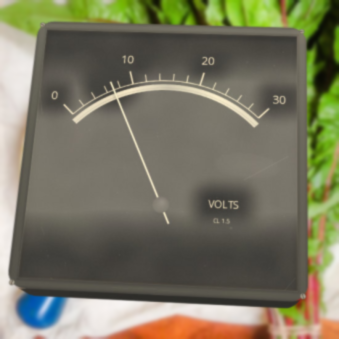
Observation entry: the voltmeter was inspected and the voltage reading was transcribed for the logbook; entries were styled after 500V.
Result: 7V
